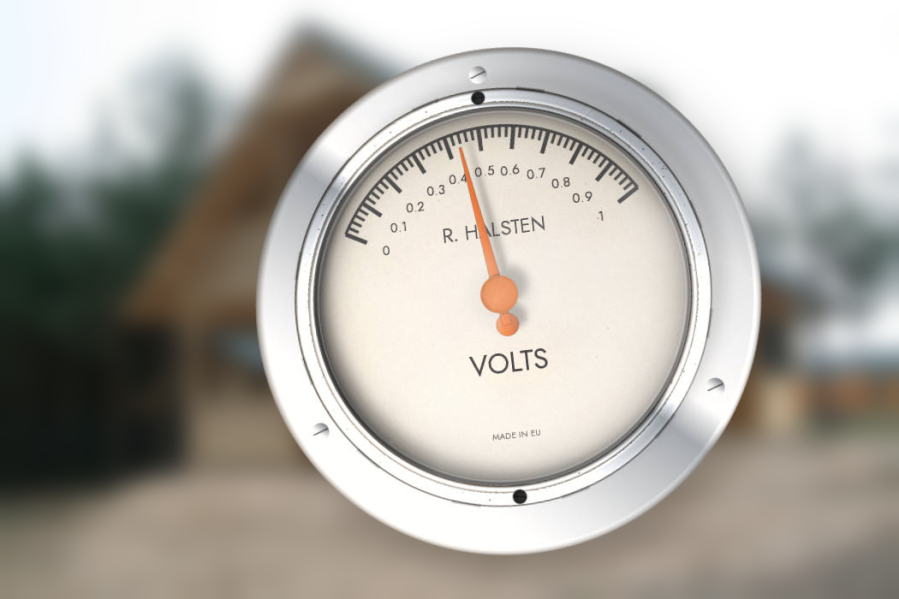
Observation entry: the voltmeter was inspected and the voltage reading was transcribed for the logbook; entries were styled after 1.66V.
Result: 0.44V
